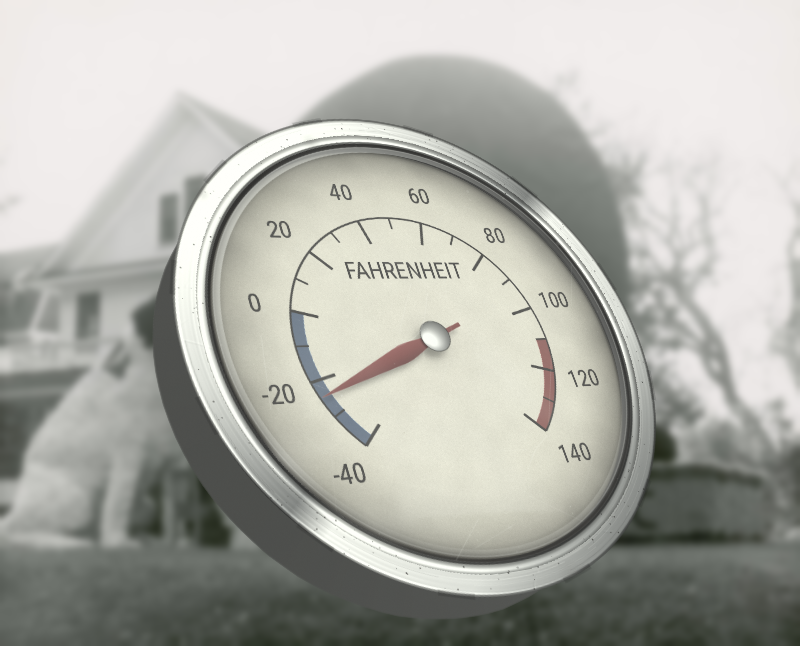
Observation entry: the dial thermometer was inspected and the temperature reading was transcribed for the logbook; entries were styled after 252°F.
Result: -25°F
